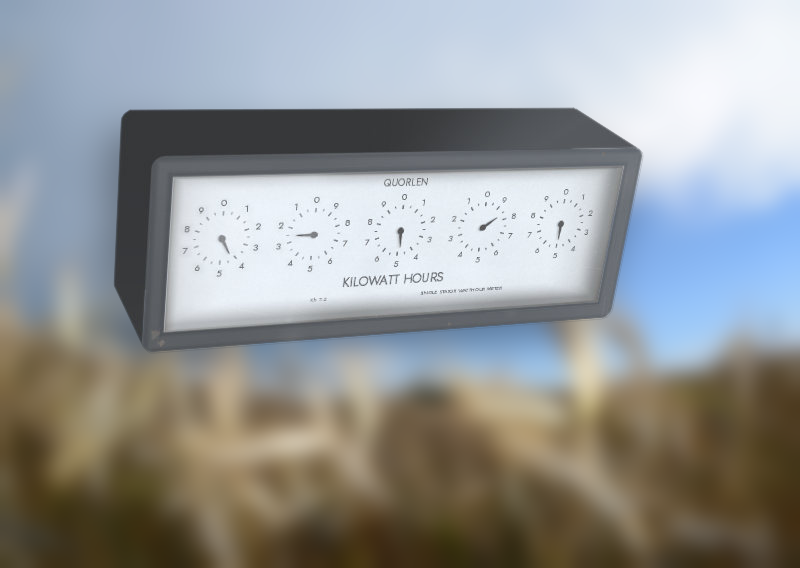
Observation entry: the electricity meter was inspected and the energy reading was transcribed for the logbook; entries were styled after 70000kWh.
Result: 42485kWh
